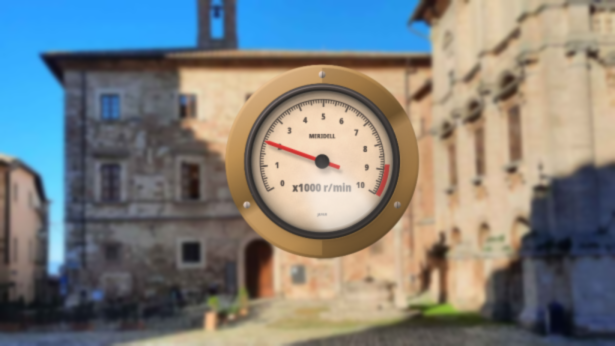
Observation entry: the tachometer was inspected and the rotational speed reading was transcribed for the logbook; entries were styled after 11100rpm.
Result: 2000rpm
